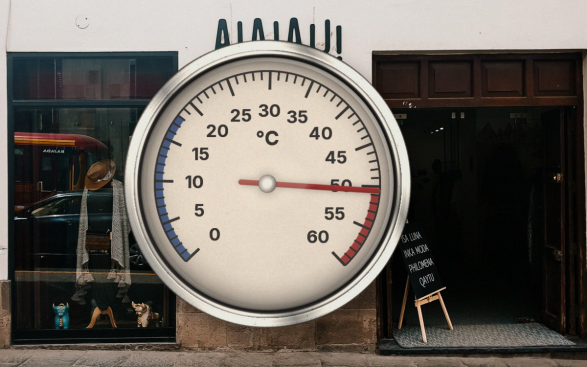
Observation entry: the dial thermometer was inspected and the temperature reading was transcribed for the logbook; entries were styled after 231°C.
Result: 50.5°C
